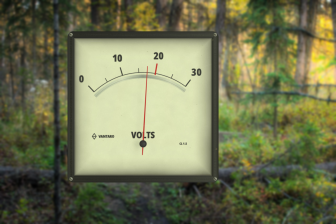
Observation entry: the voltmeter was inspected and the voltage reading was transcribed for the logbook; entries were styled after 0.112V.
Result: 17.5V
